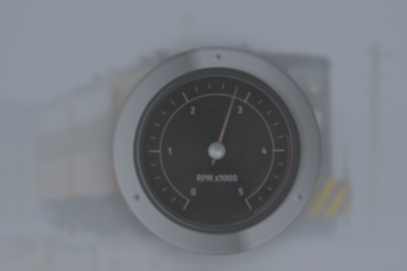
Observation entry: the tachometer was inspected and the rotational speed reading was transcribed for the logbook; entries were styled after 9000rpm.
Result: 2800rpm
